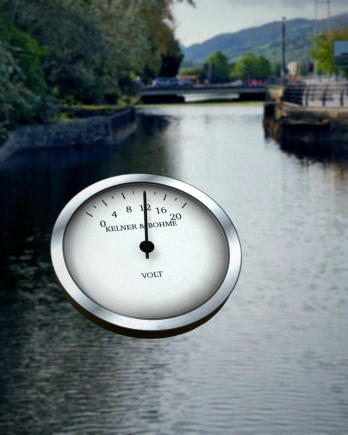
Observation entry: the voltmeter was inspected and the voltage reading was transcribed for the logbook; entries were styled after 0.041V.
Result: 12V
